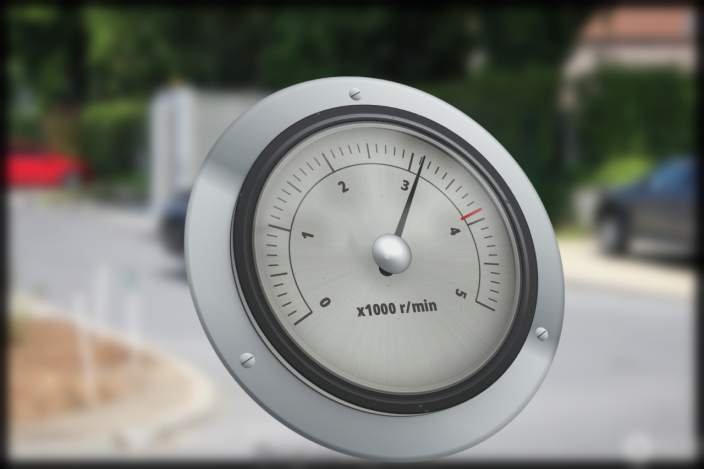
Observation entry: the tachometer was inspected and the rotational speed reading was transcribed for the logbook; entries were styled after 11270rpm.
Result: 3100rpm
